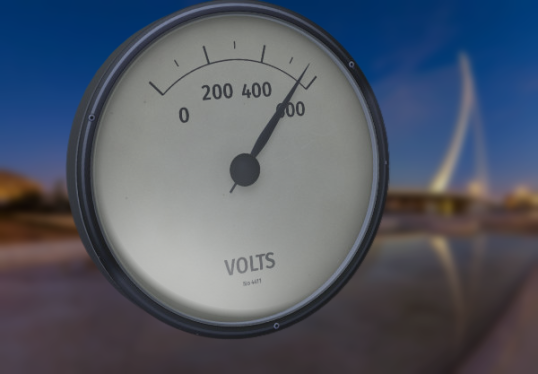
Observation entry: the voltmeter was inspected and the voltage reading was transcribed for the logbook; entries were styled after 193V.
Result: 550V
